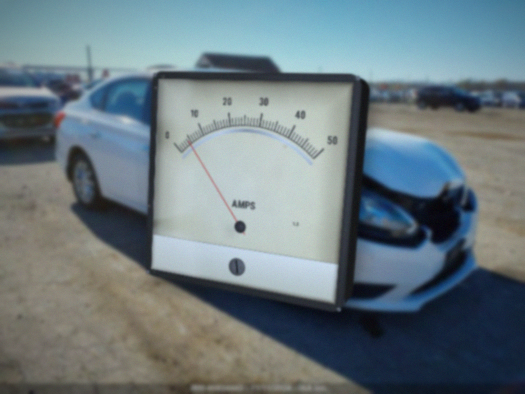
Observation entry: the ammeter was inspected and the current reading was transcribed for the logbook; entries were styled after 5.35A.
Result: 5A
